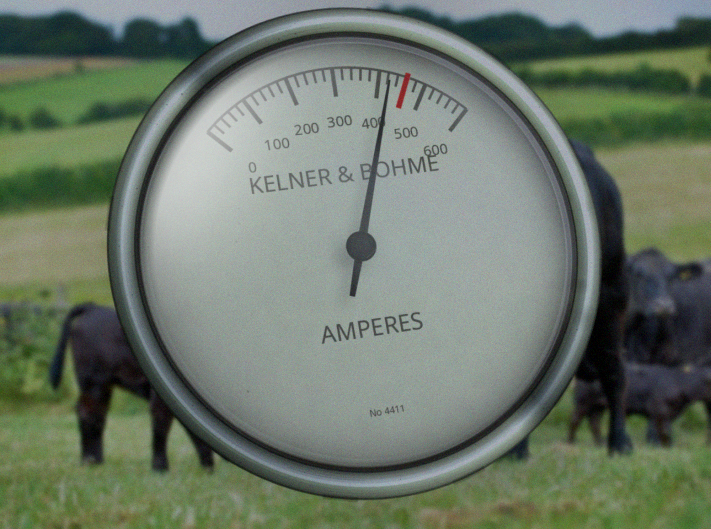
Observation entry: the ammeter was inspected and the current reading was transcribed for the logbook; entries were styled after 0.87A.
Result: 420A
